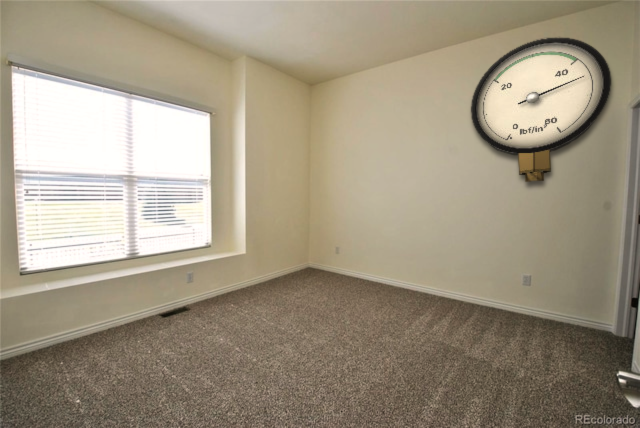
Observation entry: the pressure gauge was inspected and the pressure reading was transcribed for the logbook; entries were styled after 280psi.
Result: 45psi
